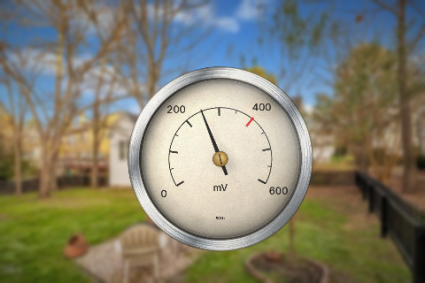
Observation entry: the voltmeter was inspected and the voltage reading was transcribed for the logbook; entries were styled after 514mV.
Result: 250mV
